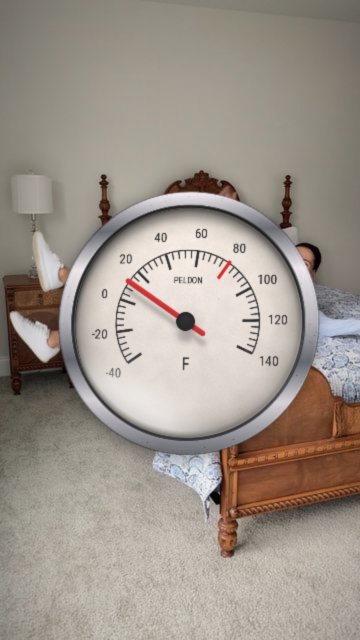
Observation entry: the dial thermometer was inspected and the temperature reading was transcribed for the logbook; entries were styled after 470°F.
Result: 12°F
